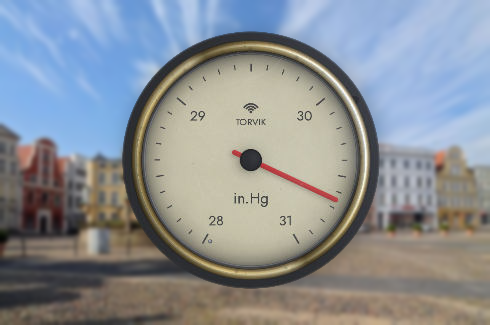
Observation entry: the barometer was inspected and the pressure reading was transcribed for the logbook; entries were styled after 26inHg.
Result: 30.65inHg
